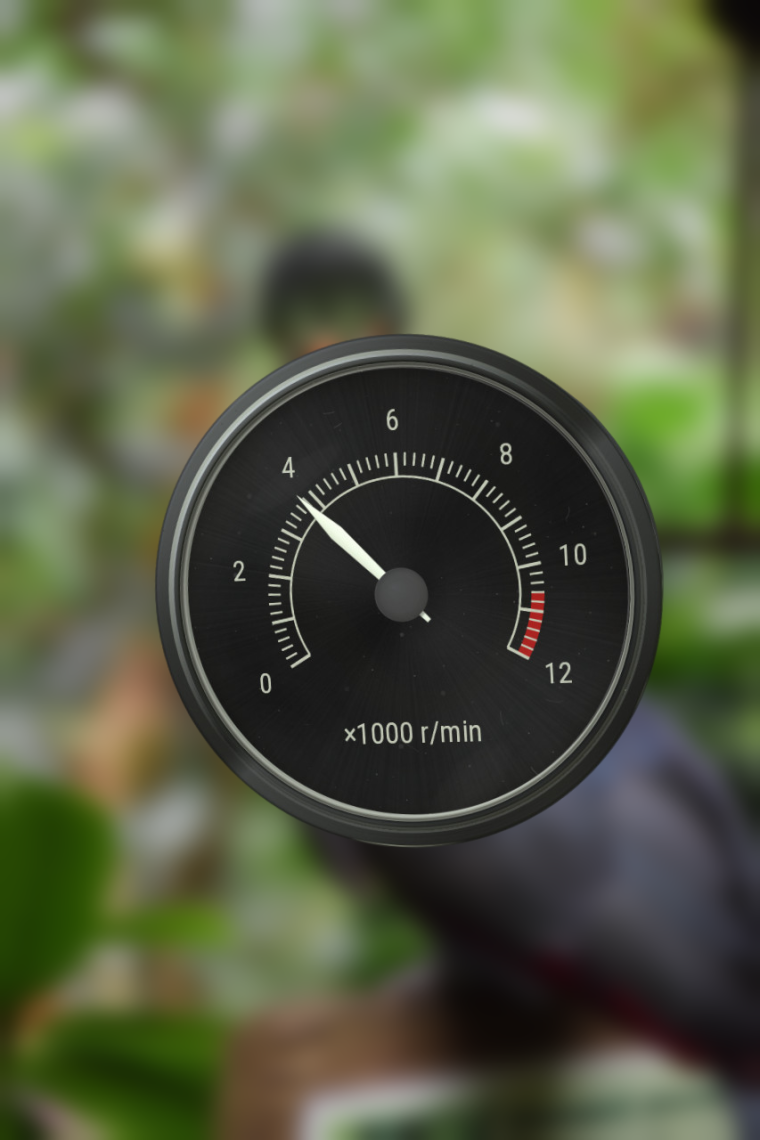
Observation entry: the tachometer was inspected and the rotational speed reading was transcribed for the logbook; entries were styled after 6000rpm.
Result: 3800rpm
